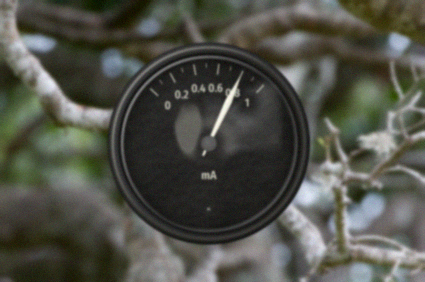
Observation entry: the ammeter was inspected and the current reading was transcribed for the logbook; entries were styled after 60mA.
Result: 0.8mA
